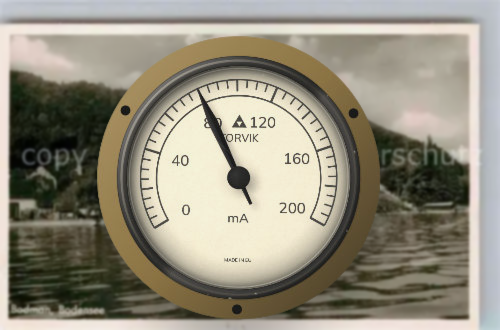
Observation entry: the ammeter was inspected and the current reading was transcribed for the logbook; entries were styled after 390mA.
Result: 80mA
